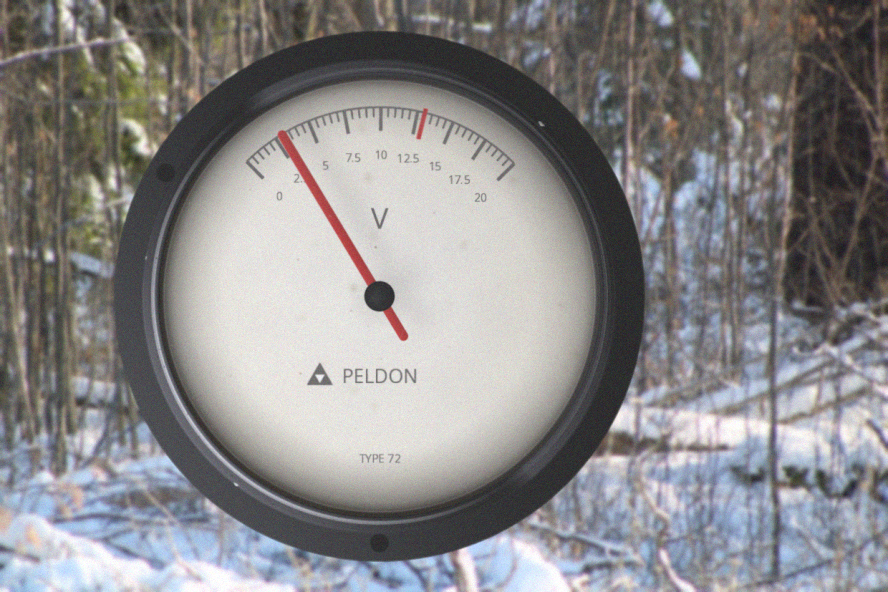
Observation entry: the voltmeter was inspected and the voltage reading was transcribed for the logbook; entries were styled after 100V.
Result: 3V
